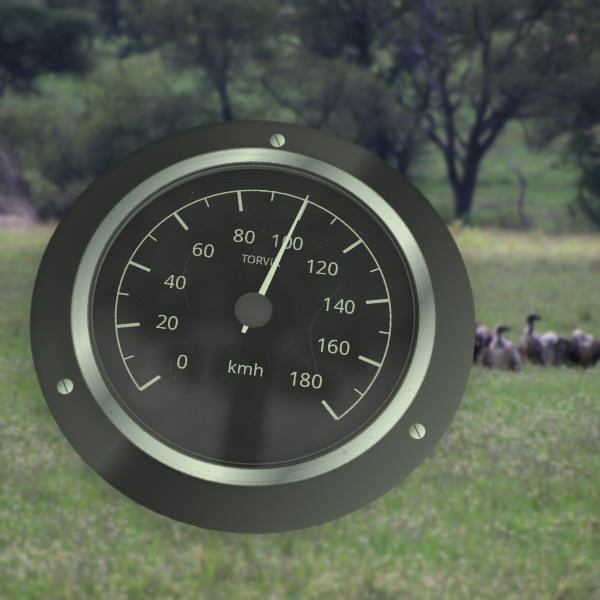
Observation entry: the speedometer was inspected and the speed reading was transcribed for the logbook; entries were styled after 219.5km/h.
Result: 100km/h
